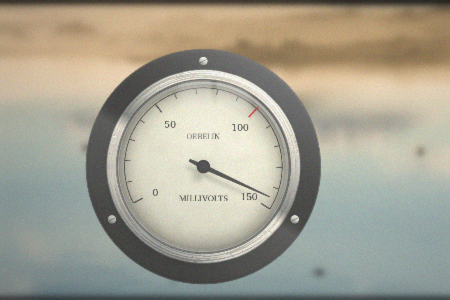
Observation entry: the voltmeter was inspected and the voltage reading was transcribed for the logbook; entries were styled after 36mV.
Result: 145mV
